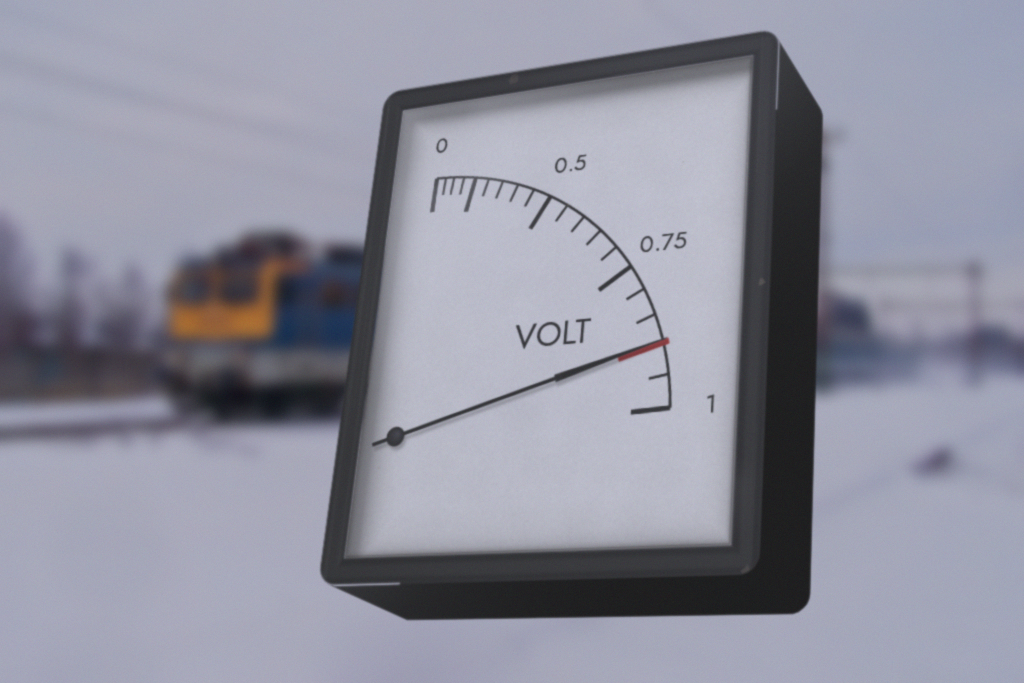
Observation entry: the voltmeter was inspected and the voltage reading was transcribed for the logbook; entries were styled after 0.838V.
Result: 0.9V
